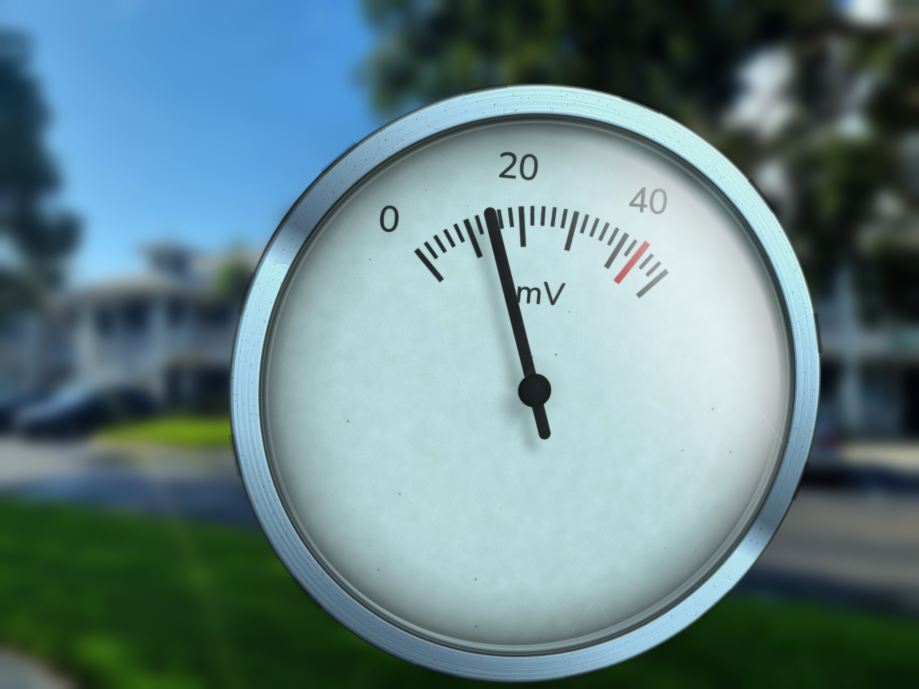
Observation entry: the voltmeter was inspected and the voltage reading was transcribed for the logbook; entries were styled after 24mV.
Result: 14mV
